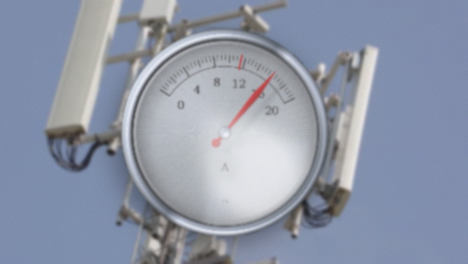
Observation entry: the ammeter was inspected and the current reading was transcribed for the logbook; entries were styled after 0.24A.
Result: 16A
